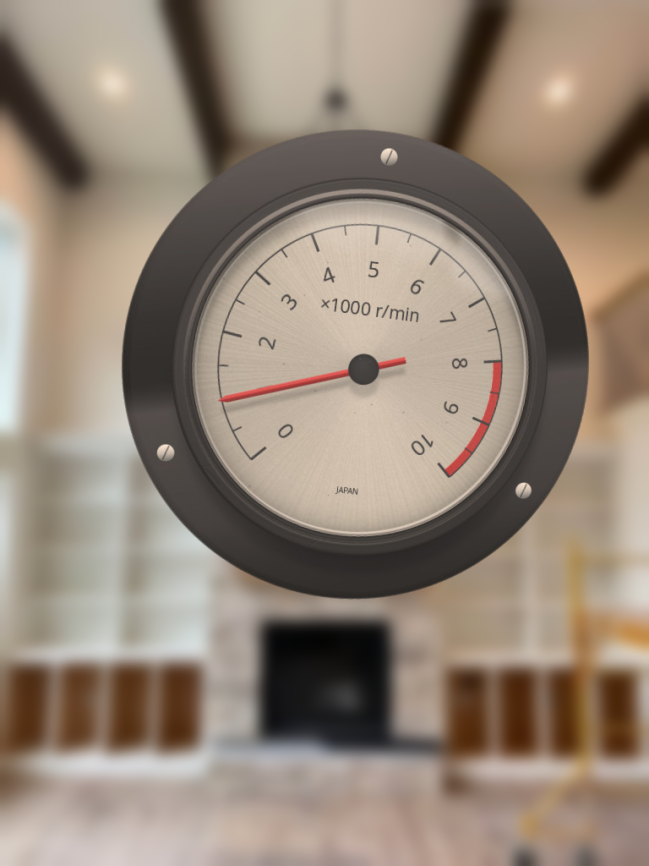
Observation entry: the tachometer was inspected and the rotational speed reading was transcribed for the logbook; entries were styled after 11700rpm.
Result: 1000rpm
